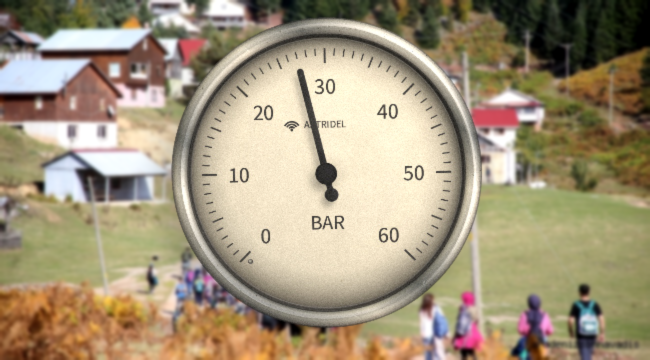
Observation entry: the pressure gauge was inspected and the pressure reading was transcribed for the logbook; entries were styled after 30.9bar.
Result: 27bar
